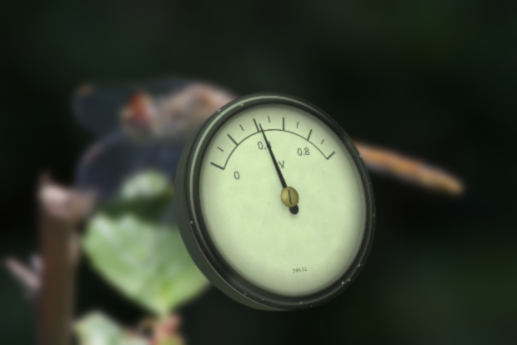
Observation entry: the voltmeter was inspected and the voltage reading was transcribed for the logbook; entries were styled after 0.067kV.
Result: 0.4kV
